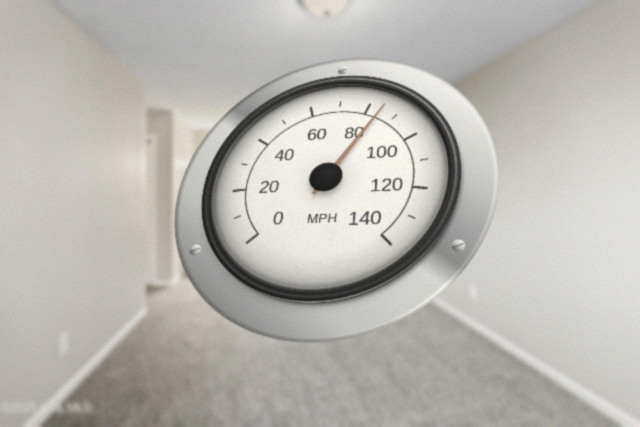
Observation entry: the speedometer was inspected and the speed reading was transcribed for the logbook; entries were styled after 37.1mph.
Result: 85mph
